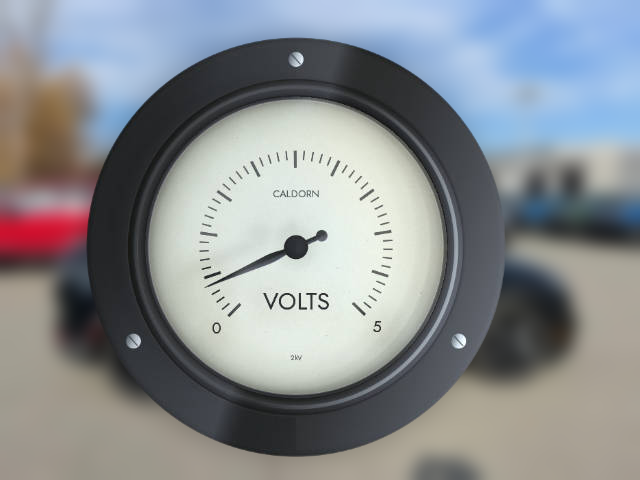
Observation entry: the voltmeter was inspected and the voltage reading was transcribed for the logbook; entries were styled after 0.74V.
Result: 0.4V
